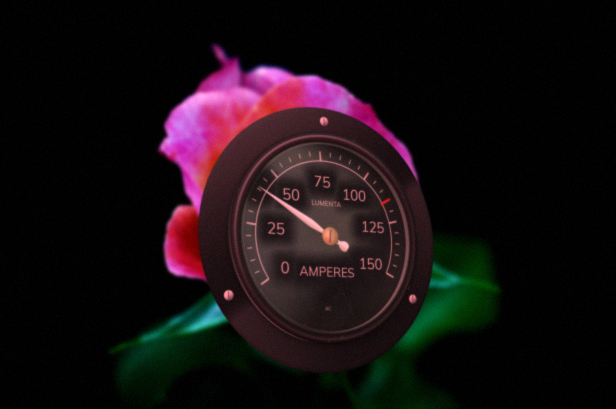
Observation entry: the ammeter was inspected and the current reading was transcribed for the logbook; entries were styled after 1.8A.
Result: 40A
